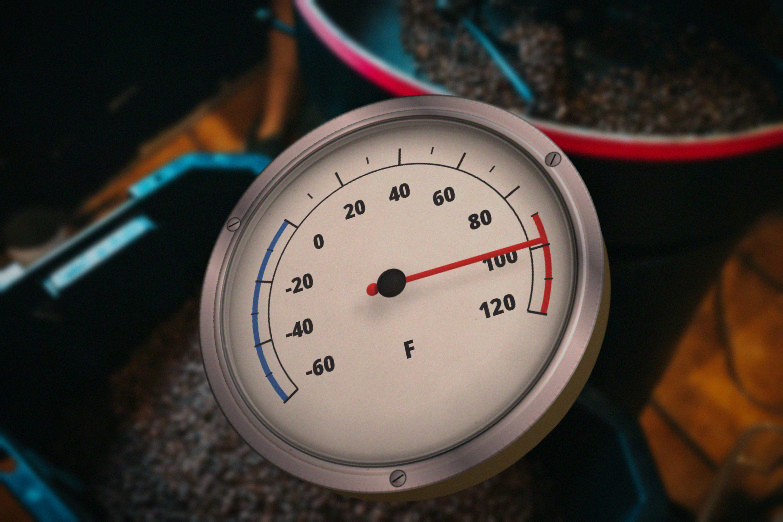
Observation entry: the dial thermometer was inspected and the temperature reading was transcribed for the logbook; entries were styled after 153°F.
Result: 100°F
